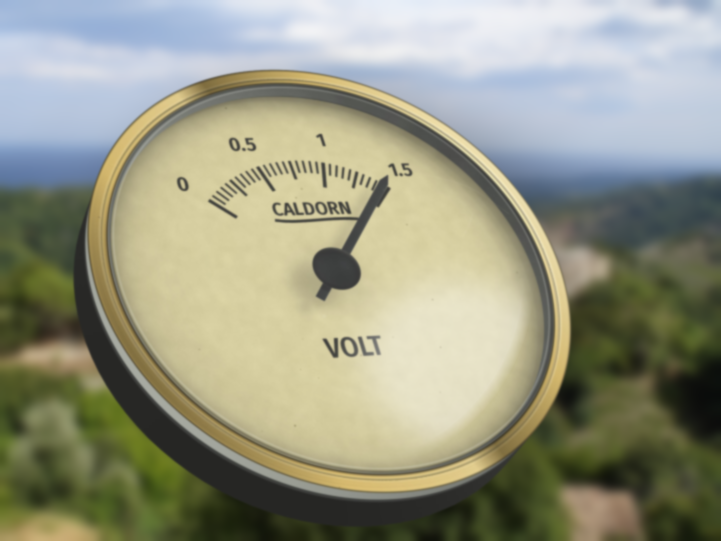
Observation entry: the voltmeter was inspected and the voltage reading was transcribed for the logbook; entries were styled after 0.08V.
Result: 1.45V
